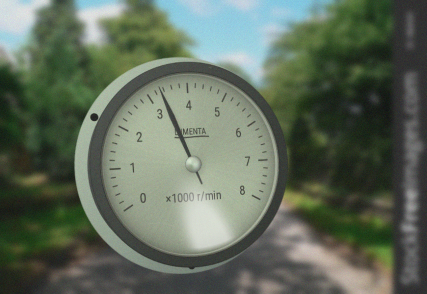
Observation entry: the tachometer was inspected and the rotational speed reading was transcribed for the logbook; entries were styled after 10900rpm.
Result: 3300rpm
